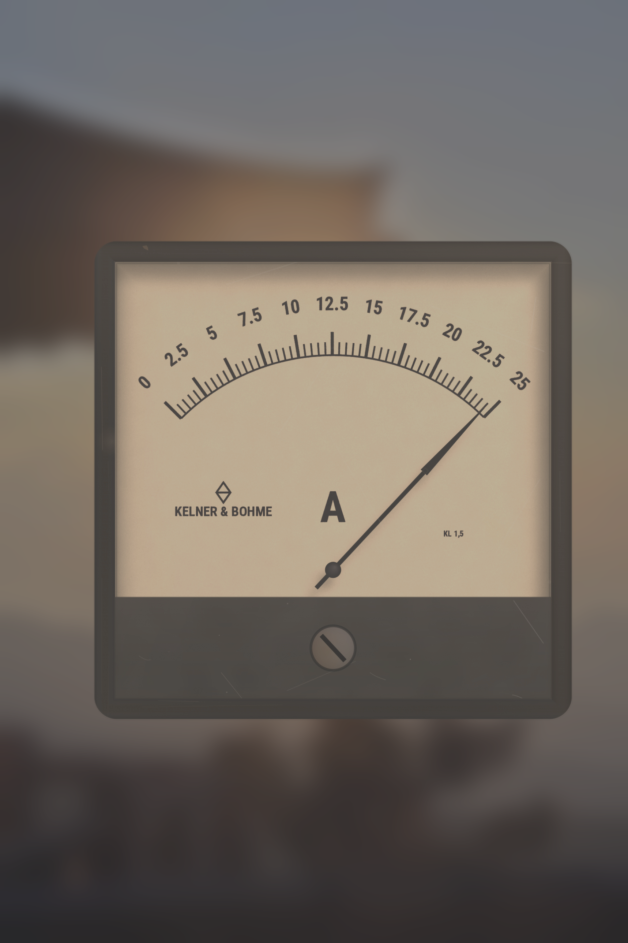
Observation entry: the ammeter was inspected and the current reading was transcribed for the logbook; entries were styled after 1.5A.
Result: 24.5A
